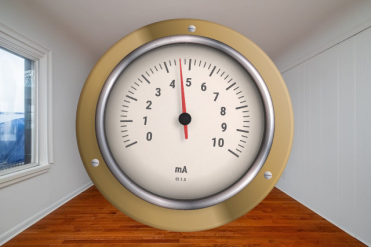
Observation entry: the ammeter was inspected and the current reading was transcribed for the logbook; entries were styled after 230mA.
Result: 4.6mA
